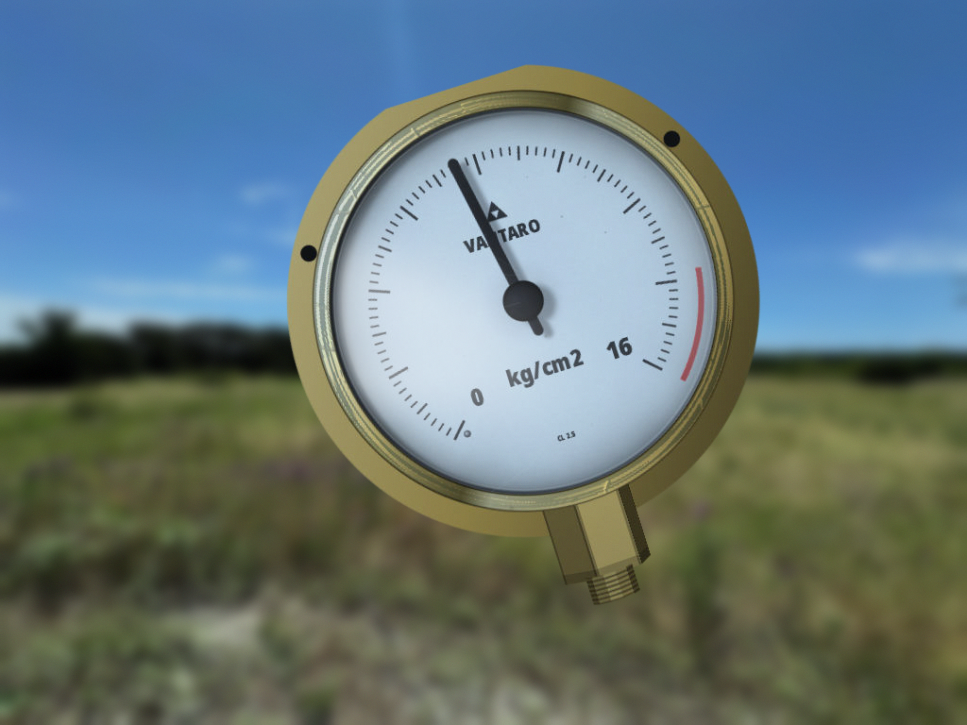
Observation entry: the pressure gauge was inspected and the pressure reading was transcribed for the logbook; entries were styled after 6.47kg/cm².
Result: 7.5kg/cm²
